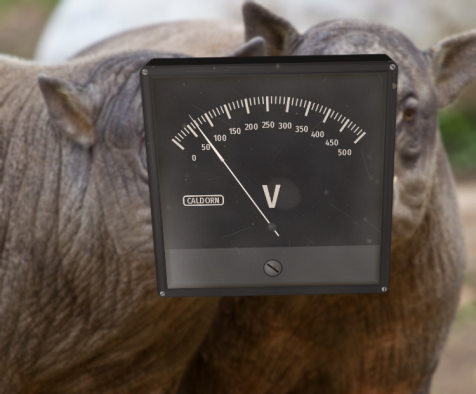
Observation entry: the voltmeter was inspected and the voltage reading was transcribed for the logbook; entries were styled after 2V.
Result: 70V
